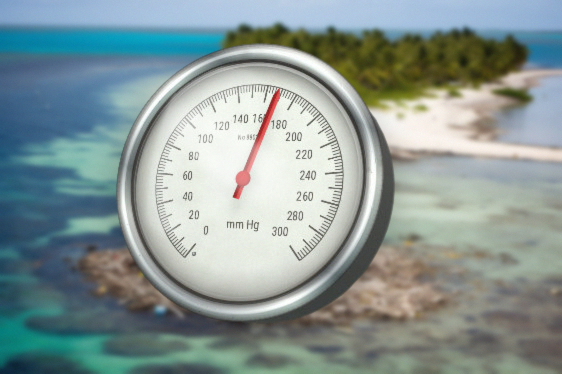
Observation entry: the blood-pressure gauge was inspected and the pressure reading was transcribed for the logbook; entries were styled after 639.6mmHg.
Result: 170mmHg
